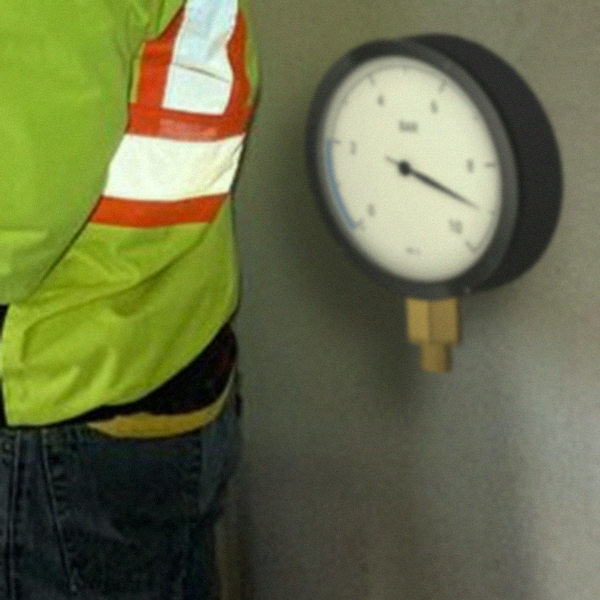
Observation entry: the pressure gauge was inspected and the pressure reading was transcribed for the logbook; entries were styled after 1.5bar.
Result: 9bar
